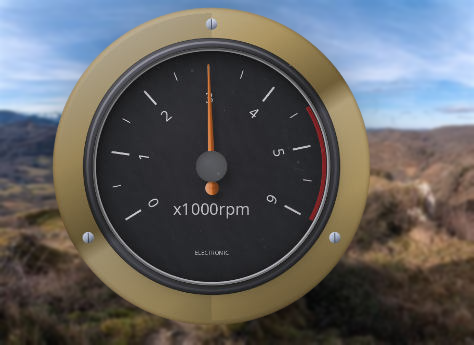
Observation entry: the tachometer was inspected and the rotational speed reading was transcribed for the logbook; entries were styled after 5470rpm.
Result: 3000rpm
